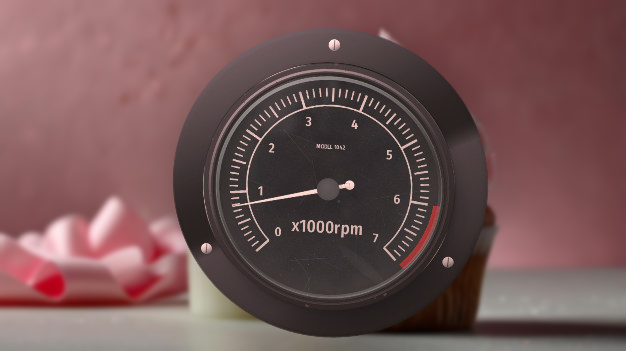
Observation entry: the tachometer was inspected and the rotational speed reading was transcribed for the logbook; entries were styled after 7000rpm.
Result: 800rpm
